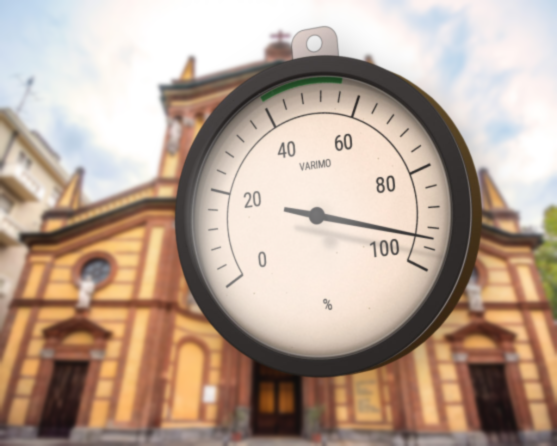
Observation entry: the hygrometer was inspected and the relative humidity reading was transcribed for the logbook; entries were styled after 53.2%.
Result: 94%
